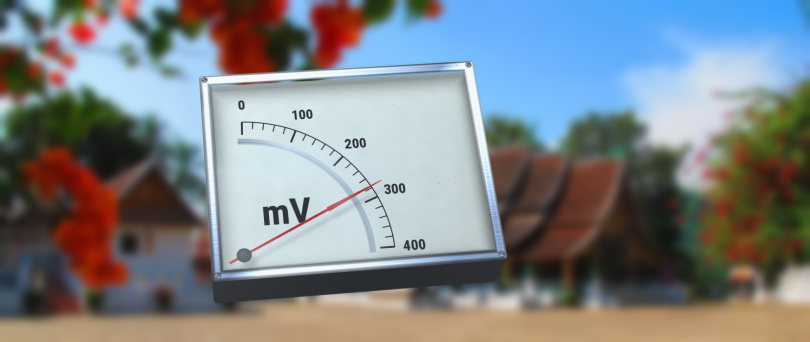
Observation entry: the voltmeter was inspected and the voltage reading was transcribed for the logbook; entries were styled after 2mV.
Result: 280mV
